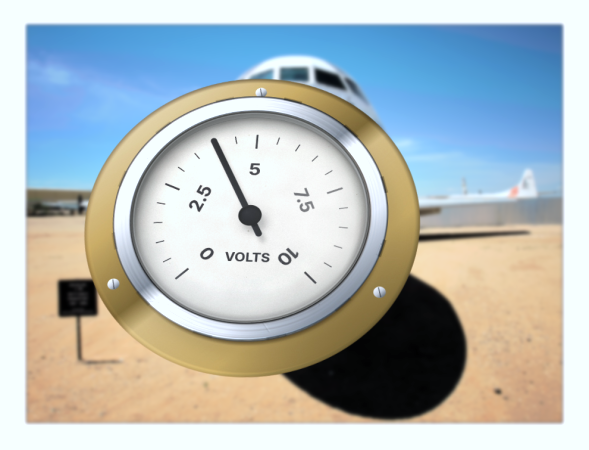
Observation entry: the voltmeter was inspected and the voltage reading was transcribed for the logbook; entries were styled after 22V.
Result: 4V
